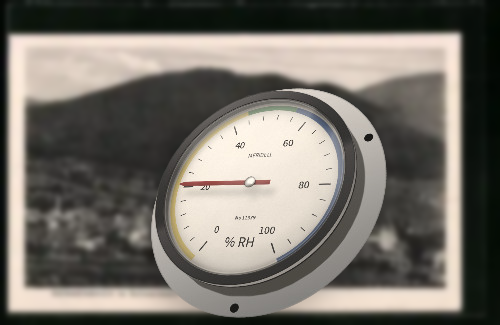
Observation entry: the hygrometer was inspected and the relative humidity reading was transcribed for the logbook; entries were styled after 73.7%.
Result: 20%
